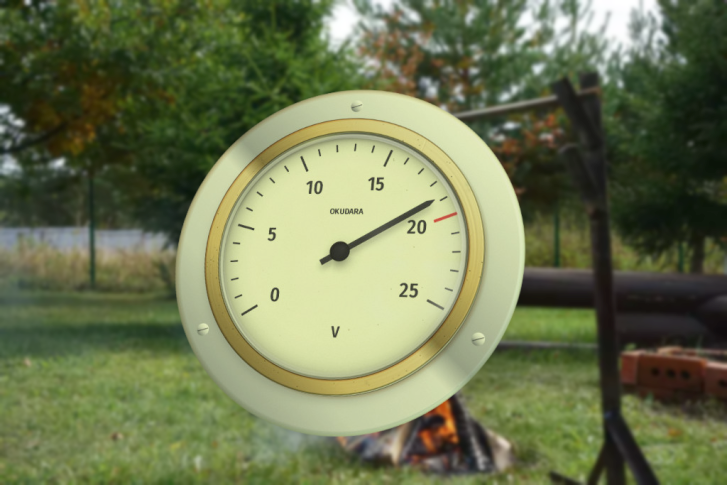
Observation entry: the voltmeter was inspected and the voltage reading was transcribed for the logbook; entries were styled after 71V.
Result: 19V
